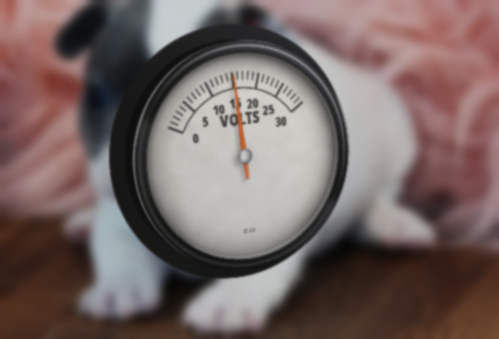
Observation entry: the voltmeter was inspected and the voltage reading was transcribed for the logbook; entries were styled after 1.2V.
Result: 15V
